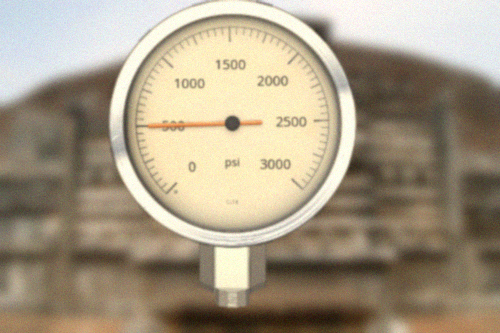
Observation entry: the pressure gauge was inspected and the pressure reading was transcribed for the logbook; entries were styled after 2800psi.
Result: 500psi
